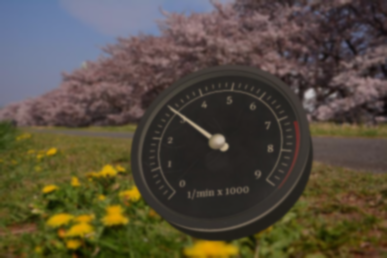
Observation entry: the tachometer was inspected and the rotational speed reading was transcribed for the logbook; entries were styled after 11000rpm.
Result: 3000rpm
